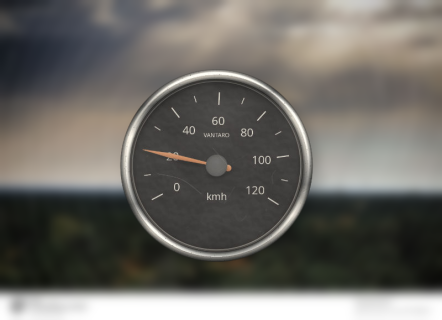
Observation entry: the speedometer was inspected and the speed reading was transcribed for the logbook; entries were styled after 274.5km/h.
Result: 20km/h
